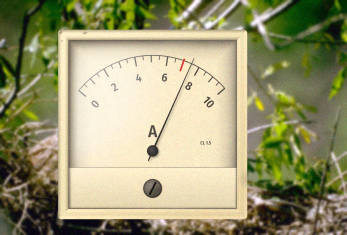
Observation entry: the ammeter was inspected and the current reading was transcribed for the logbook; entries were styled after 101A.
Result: 7.5A
